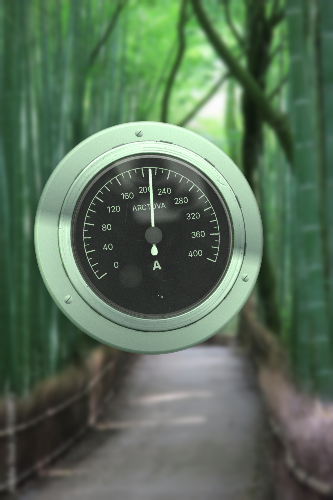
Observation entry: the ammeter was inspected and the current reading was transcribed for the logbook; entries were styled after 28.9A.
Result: 210A
